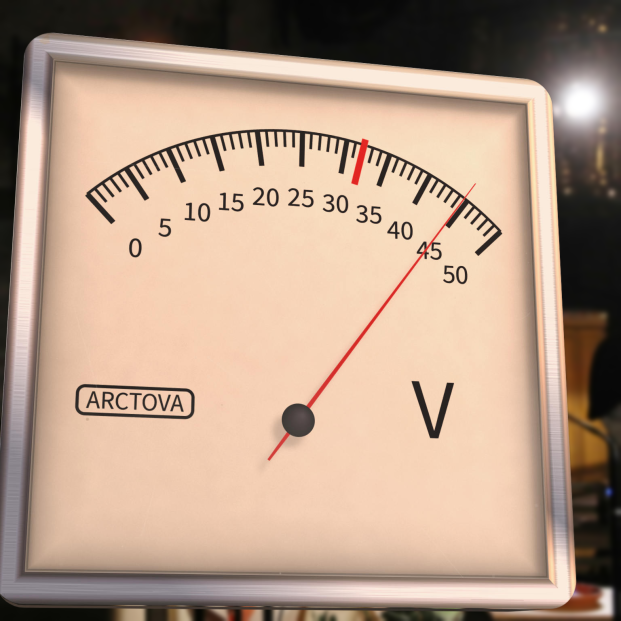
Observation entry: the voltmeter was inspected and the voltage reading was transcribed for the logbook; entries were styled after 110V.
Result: 44.5V
